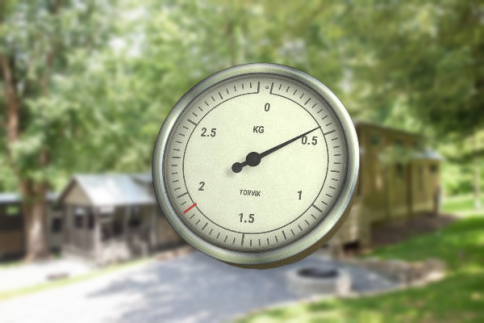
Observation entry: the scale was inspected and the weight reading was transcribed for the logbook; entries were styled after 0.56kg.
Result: 0.45kg
